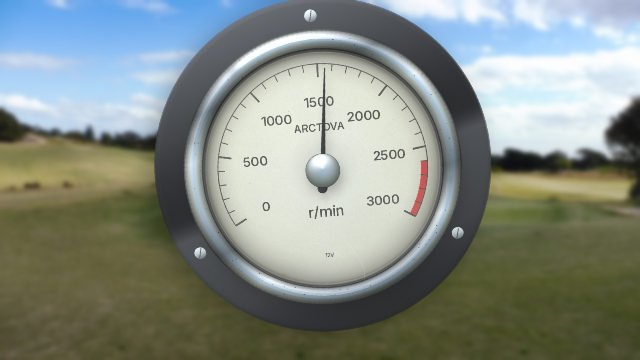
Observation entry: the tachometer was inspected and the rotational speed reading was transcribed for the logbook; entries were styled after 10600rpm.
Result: 1550rpm
